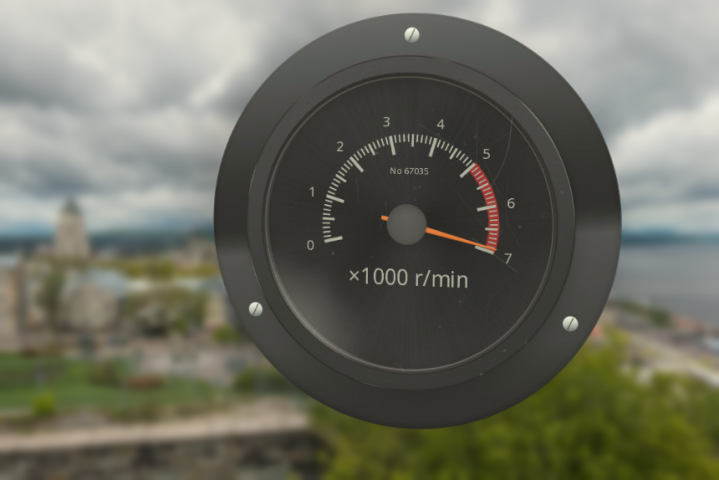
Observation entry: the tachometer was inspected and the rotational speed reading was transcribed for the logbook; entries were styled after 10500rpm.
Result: 6900rpm
